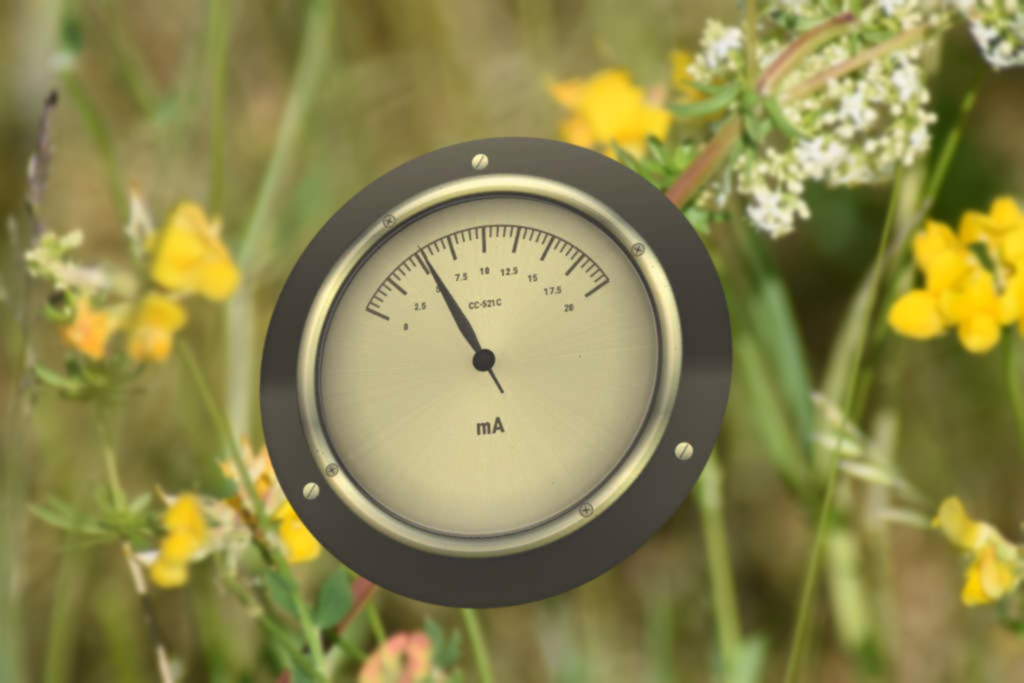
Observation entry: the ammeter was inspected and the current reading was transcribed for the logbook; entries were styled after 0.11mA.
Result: 5.5mA
